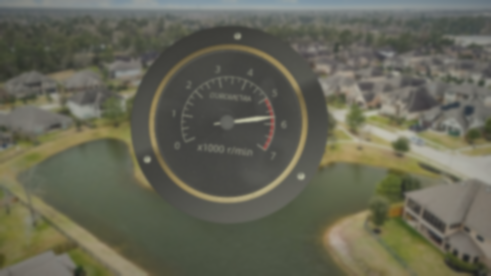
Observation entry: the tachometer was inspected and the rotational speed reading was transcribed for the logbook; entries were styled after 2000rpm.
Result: 5750rpm
